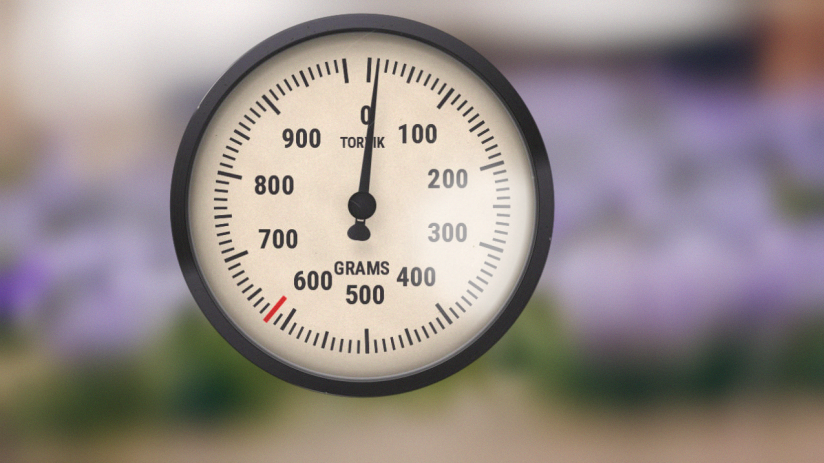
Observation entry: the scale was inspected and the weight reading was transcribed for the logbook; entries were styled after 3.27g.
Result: 10g
